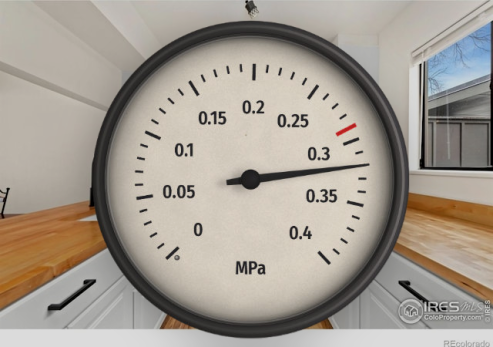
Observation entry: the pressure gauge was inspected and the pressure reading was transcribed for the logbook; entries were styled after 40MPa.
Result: 0.32MPa
